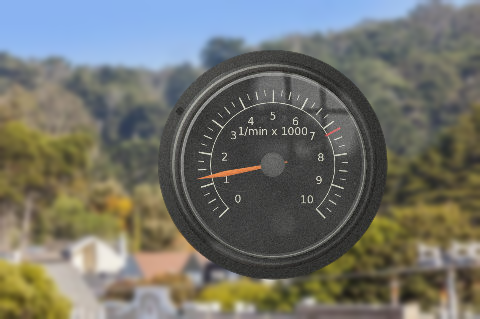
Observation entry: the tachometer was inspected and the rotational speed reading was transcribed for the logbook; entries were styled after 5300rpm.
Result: 1250rpm
